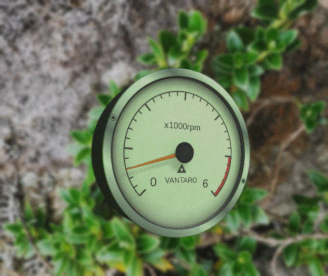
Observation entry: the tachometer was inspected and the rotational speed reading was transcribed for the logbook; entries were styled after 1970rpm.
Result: 600rpm
